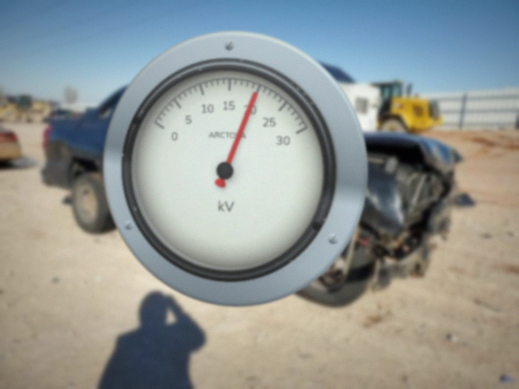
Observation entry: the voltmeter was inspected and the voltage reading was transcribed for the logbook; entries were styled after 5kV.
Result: 20kV
